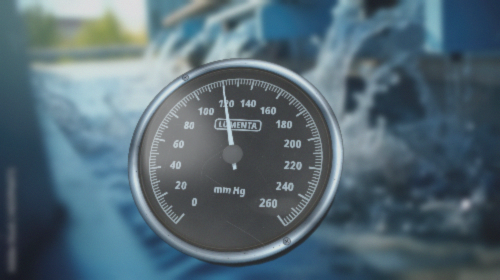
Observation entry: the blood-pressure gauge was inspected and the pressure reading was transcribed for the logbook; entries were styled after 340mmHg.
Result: 120mmHg
